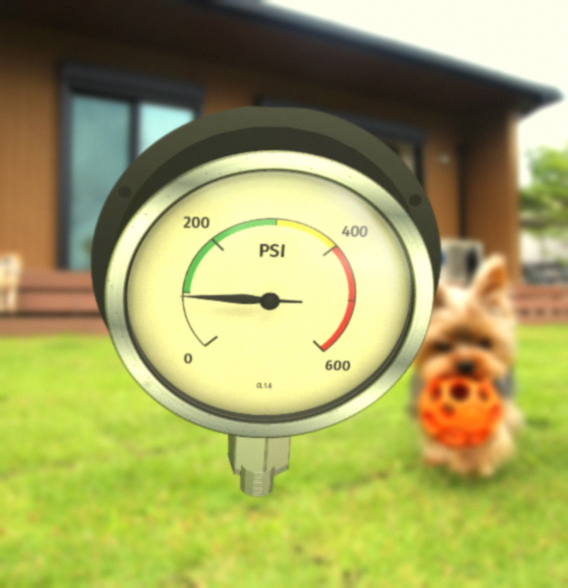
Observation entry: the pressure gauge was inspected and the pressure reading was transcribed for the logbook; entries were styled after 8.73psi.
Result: 100psi
